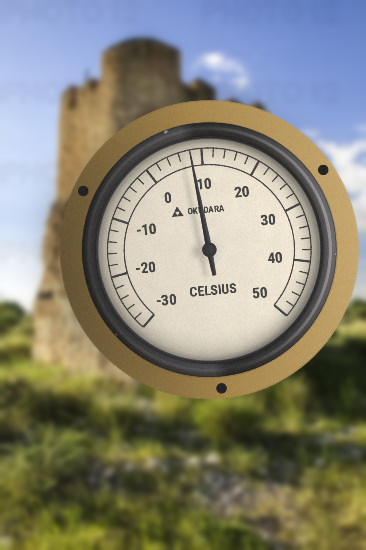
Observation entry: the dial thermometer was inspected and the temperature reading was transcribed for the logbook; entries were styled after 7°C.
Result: 8°C
